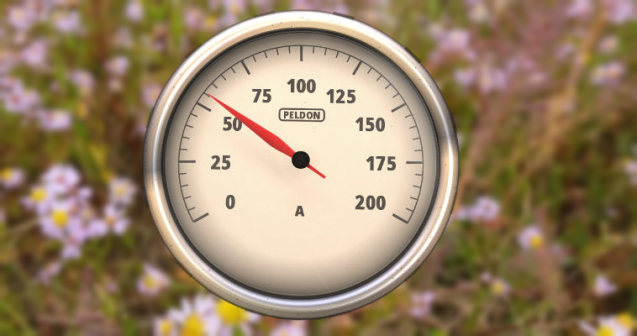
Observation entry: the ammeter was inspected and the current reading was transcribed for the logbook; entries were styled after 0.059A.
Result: 55A
